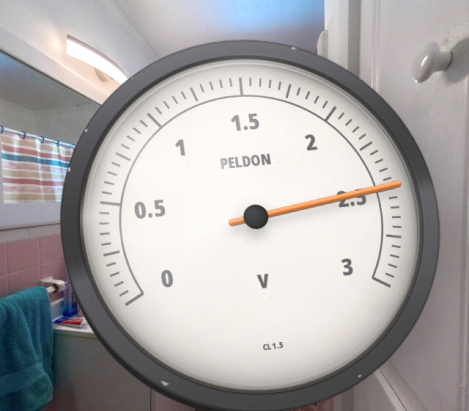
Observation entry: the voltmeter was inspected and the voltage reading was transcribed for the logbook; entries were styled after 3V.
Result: 2.5V
